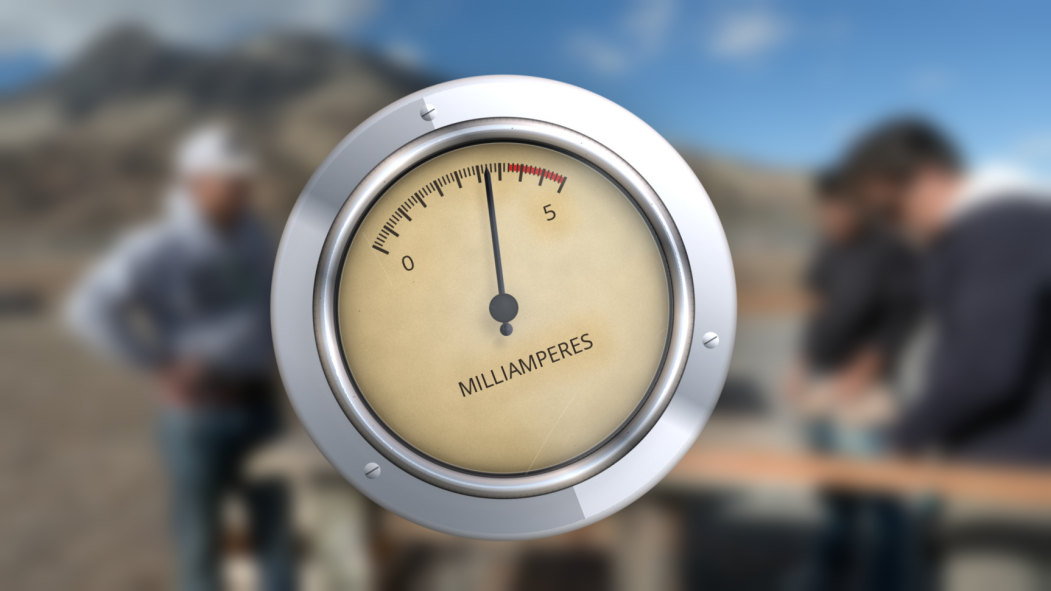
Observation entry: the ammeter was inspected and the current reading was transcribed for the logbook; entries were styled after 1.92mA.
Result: 3.2mA
